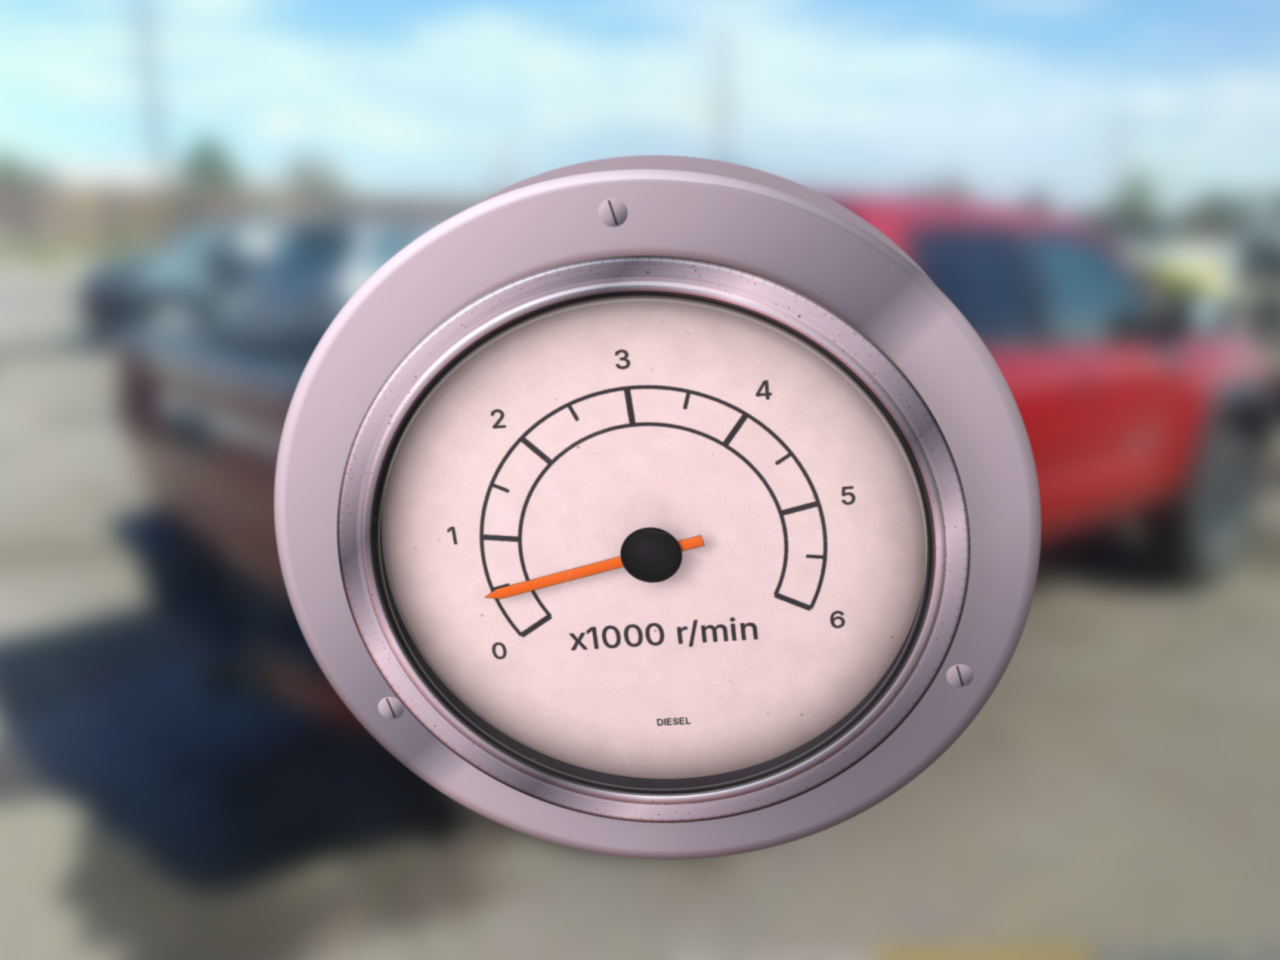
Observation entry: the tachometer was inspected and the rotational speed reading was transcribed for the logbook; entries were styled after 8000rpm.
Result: 500rpm
